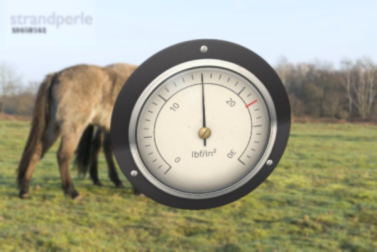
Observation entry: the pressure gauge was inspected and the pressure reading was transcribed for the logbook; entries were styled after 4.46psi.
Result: 15psi
